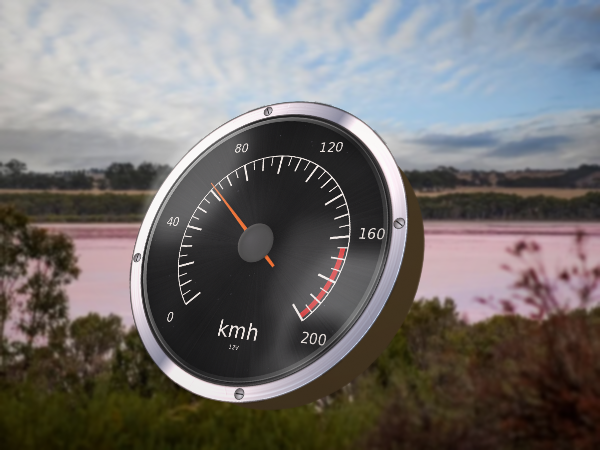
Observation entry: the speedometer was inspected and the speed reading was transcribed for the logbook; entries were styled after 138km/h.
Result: 62.5km/h
